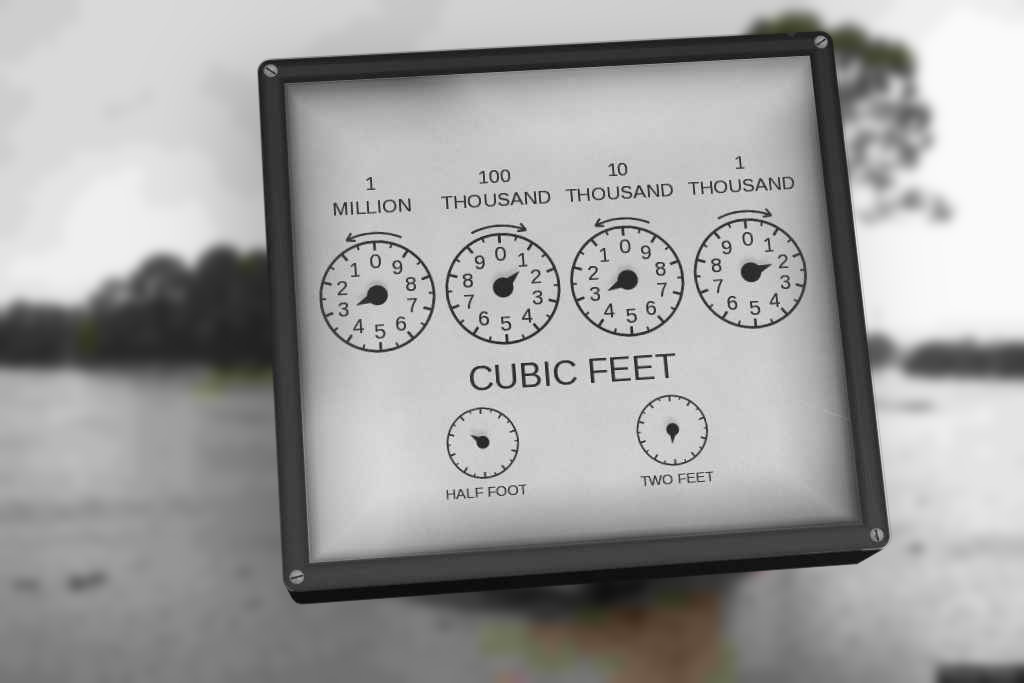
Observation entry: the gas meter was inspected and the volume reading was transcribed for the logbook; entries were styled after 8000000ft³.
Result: 313200ft³
